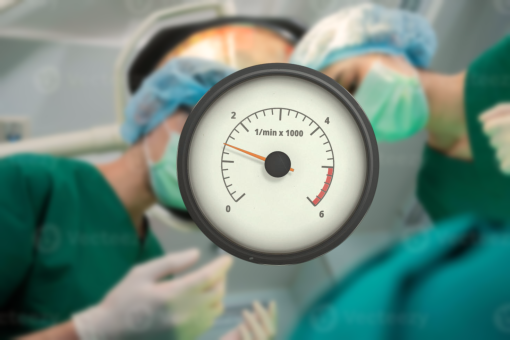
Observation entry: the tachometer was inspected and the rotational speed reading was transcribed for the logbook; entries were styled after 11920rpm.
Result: 1400rpm
